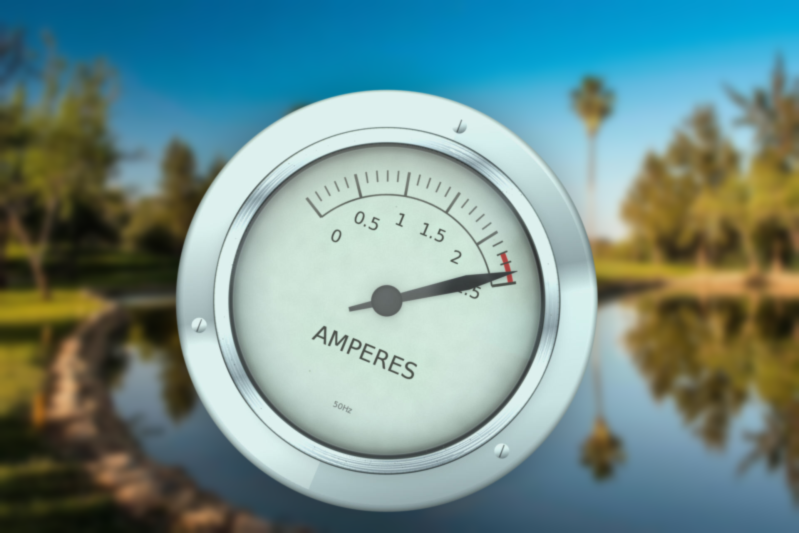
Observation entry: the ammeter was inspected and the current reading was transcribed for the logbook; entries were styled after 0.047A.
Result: 2.4A
